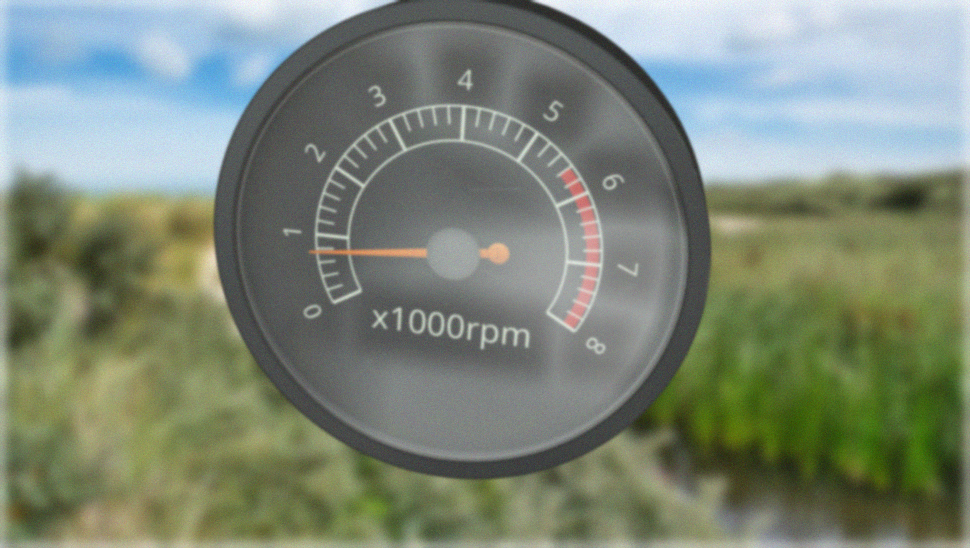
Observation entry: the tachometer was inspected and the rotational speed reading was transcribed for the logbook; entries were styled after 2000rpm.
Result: 800rpm
